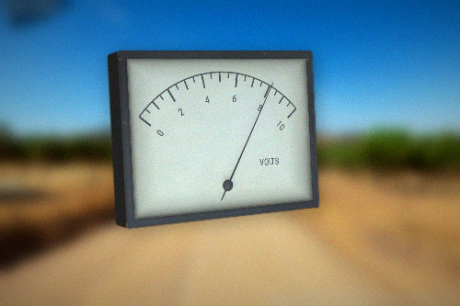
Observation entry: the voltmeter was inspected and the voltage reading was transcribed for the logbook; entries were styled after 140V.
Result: 8V
